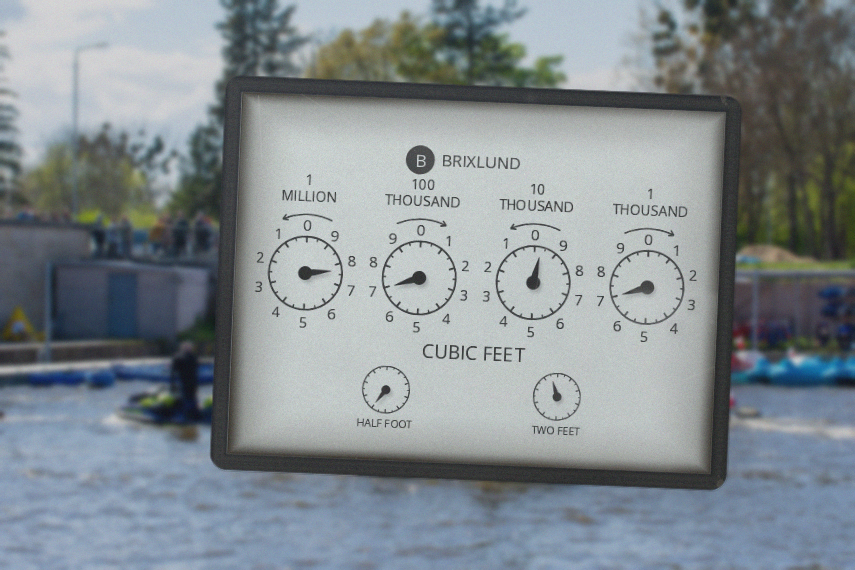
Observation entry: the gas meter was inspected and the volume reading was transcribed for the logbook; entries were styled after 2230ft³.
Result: 769700ft³
